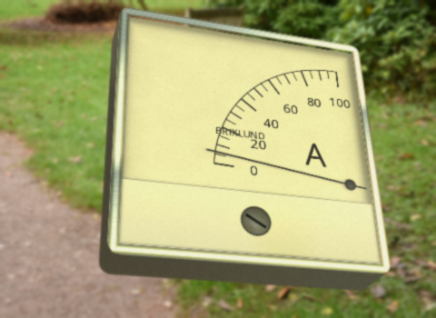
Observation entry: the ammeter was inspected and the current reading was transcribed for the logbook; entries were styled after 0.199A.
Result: 5A
